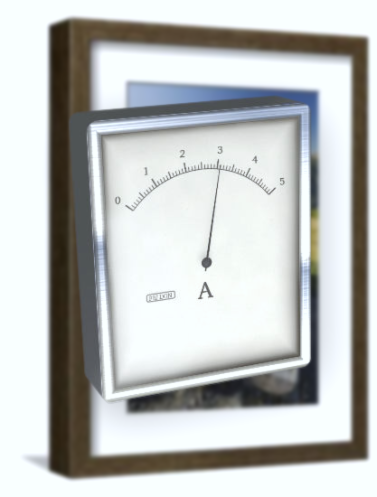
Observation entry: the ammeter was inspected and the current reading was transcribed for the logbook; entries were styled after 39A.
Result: 3A
